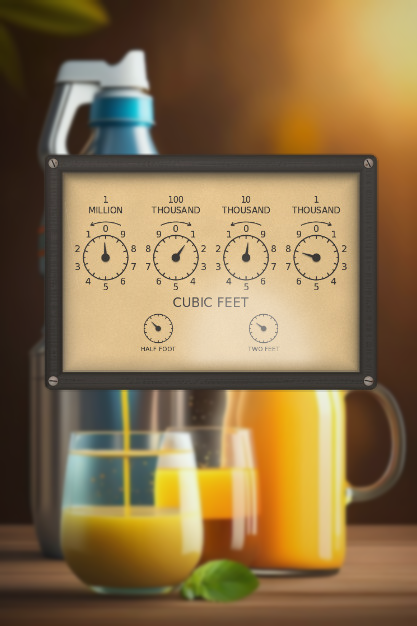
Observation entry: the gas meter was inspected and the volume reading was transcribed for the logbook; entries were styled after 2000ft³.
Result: 9800ft³
